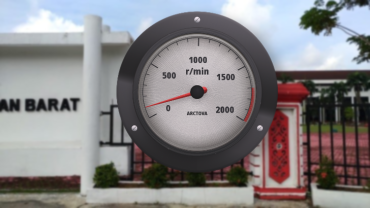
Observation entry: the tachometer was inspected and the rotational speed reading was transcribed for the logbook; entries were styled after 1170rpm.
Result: 100rpm
